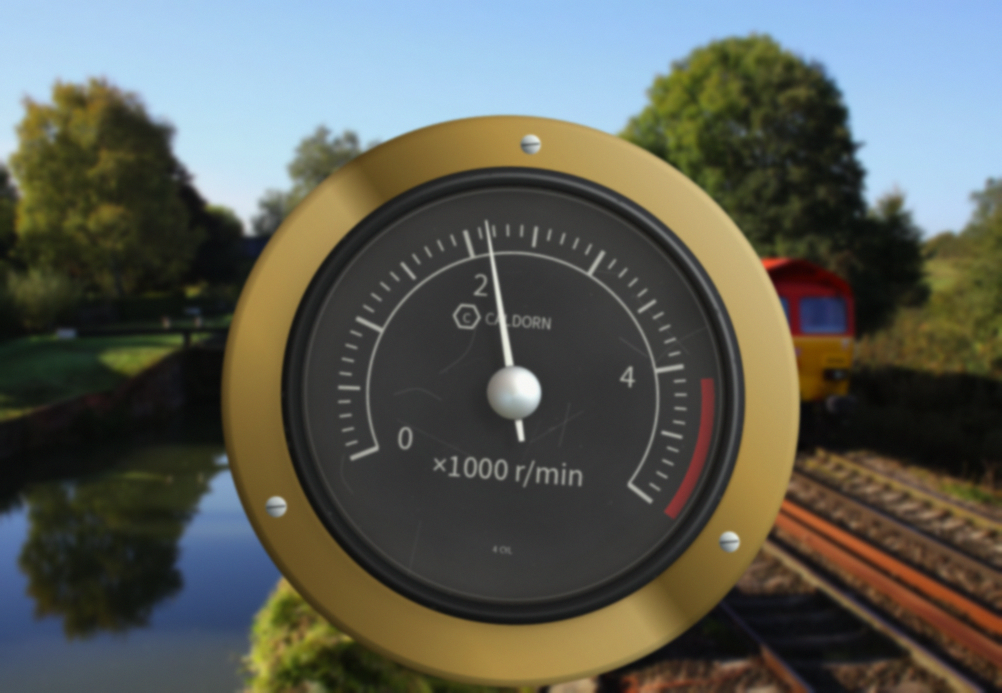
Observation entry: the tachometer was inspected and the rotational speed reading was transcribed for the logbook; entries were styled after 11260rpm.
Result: 2150rpm
